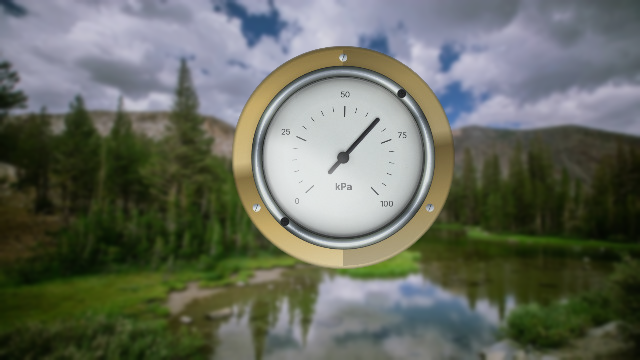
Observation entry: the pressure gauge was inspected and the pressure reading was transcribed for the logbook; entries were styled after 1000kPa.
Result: 65kPa
